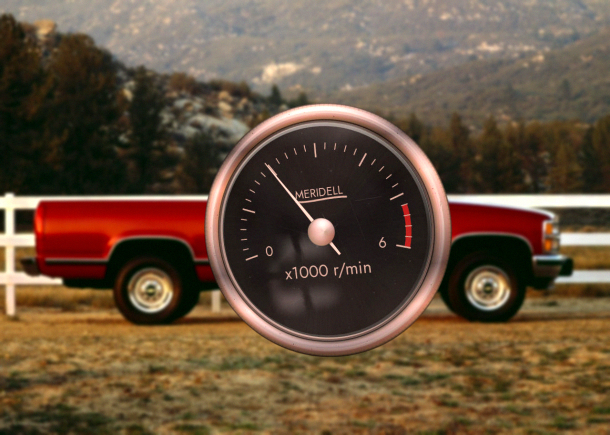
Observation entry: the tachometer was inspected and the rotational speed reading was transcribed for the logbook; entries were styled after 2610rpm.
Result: 2000rpm
